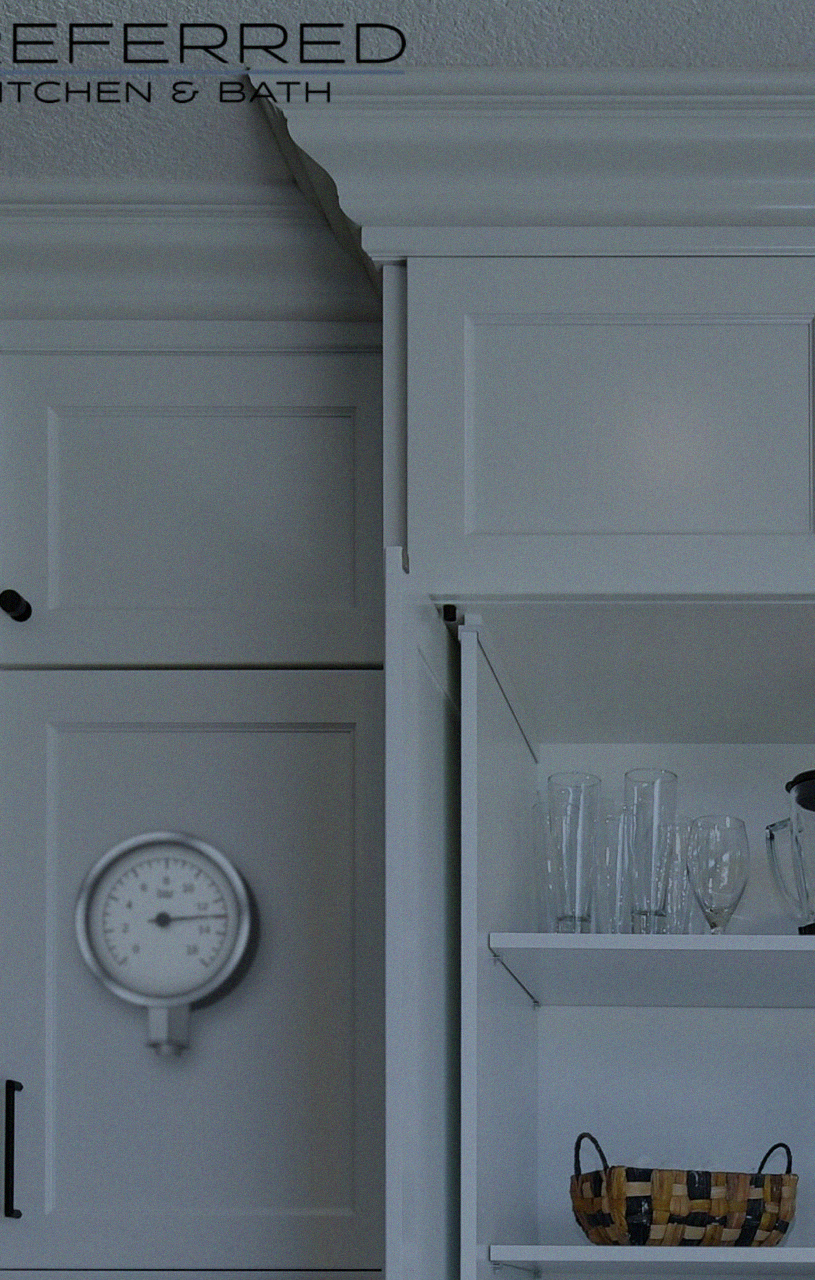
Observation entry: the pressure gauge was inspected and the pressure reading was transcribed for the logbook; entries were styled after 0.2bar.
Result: 13bar
